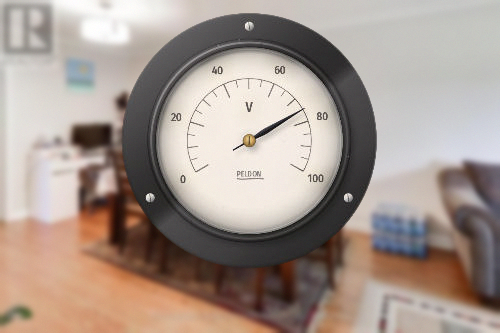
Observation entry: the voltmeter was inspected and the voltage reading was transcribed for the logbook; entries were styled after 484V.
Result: 75V
